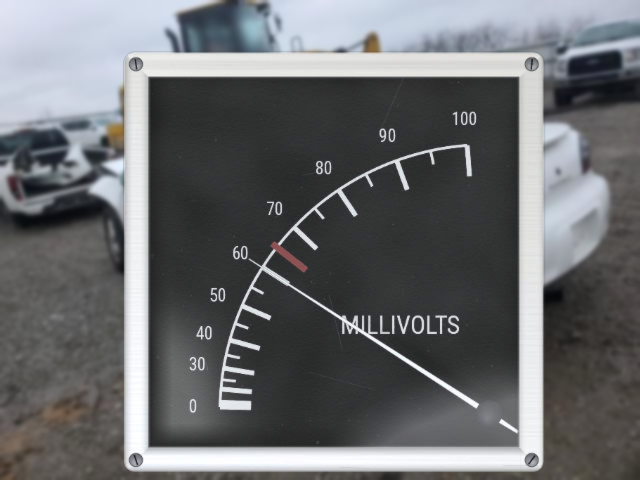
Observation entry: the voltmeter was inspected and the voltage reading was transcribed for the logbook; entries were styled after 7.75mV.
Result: 60mV
